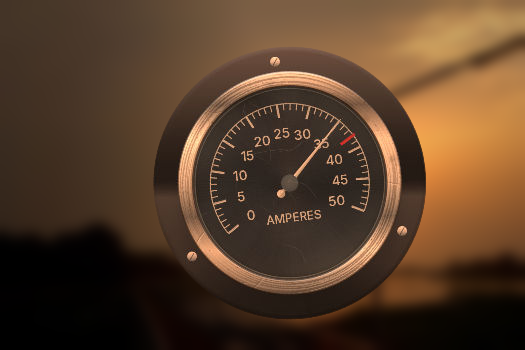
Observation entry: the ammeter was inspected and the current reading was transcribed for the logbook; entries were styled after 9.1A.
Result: 35A
